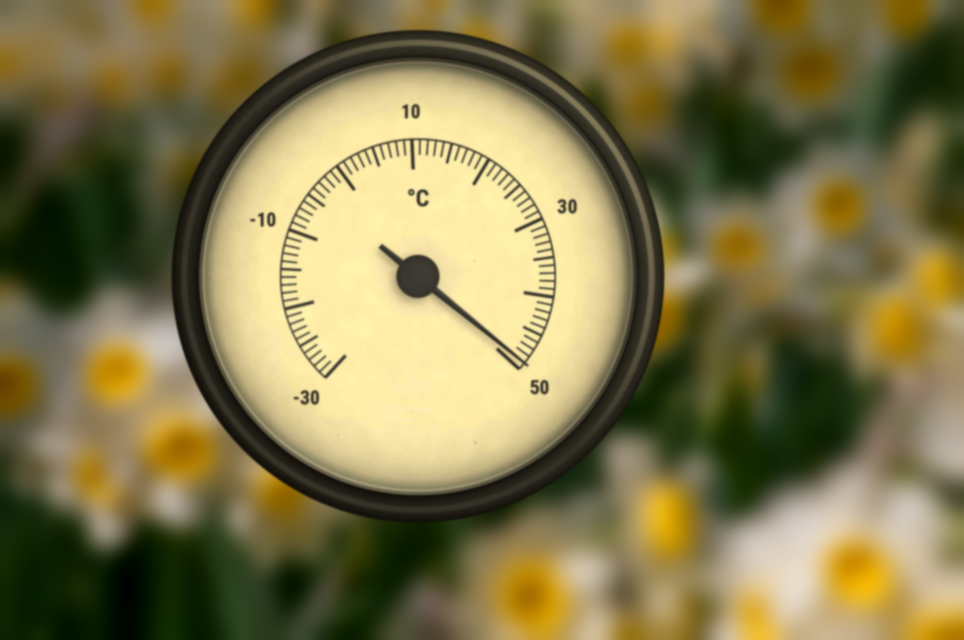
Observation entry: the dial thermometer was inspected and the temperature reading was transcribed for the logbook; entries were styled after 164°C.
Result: 49°C
